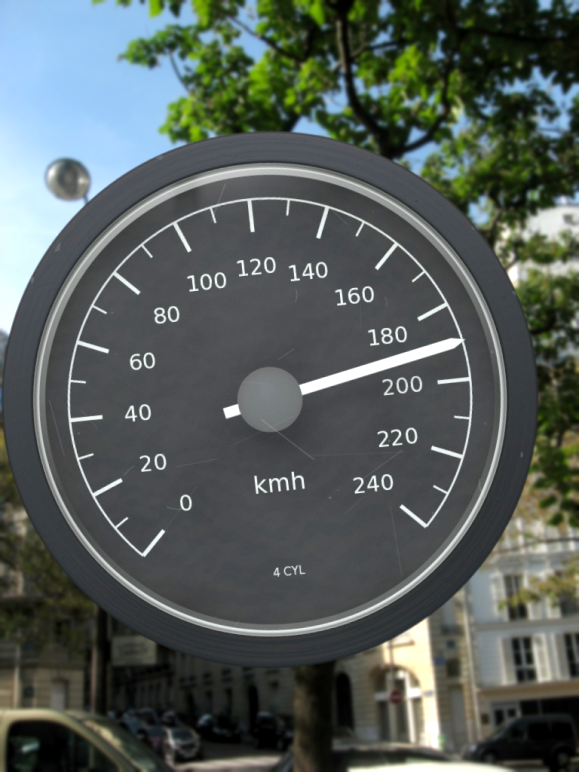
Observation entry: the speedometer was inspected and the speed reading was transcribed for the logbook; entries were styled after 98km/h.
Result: 190km/h
